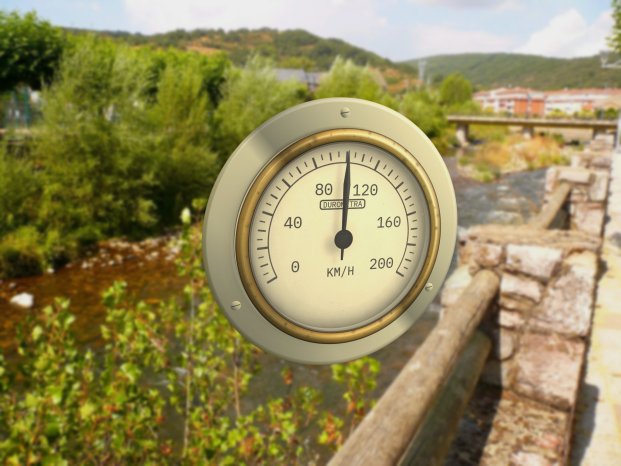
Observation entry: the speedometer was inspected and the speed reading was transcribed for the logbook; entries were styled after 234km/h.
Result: 100km/h
